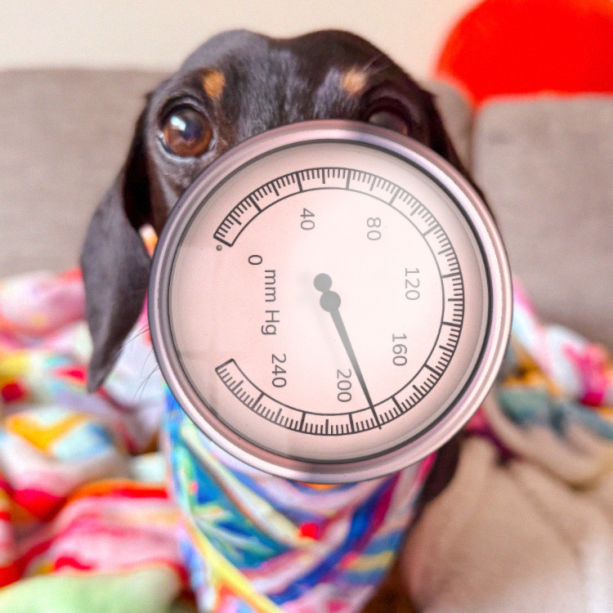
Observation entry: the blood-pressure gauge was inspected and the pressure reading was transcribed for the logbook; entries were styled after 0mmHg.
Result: 190mmHg
